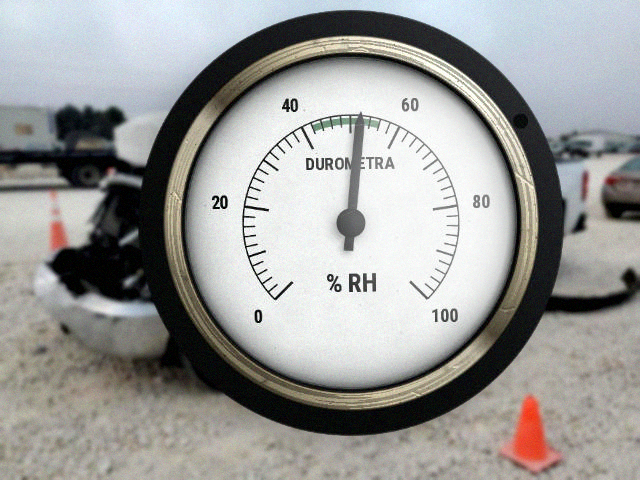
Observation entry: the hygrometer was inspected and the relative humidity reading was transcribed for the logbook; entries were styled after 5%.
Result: 52%
